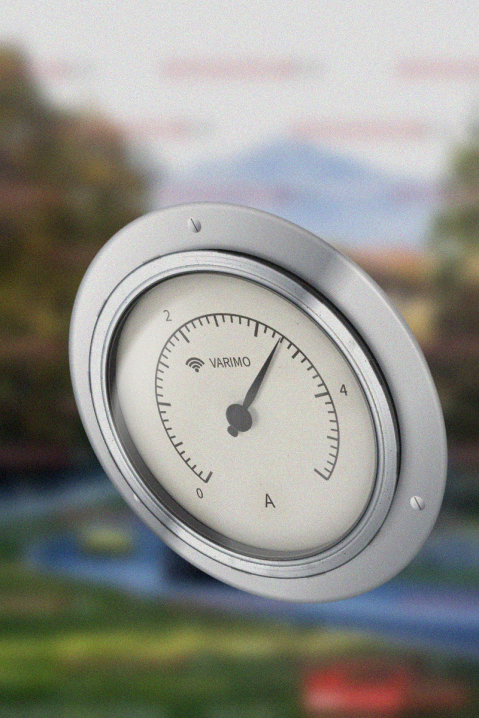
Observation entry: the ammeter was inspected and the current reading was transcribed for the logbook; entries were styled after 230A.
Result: 3.3A
